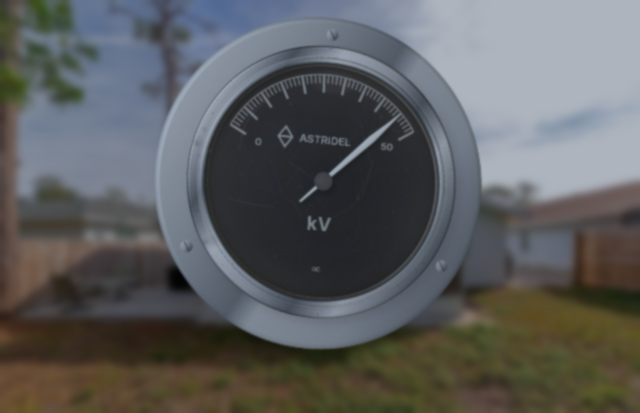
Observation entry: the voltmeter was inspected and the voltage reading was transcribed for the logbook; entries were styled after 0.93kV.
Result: 45kV
